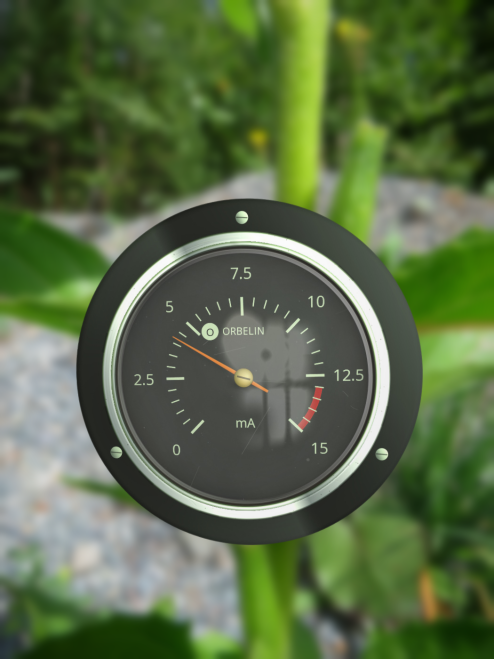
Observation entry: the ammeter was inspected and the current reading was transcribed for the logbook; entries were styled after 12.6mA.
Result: 4.25mA
